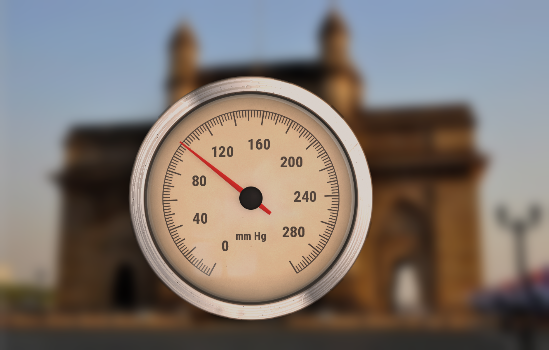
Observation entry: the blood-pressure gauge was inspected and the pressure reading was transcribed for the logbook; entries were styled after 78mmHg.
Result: 100mmHg
